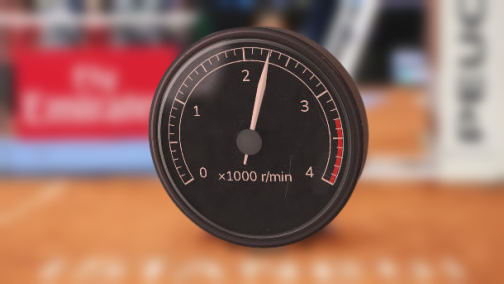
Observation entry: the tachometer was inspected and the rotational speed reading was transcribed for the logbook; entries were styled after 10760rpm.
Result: 2300rpm
